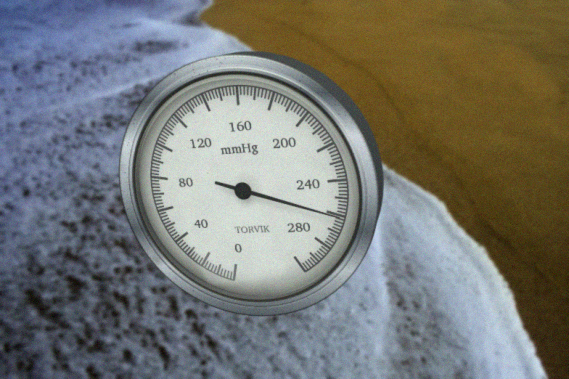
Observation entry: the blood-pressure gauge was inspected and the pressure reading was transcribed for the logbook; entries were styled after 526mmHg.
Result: 260mmHg
